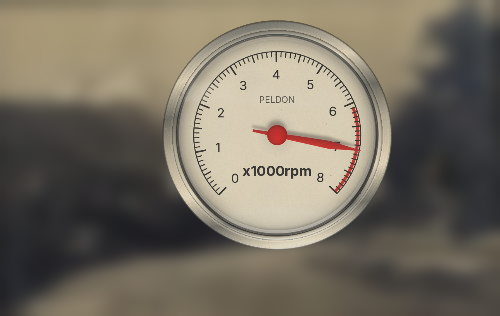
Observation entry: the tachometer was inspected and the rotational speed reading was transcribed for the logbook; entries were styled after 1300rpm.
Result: 7000rpm
